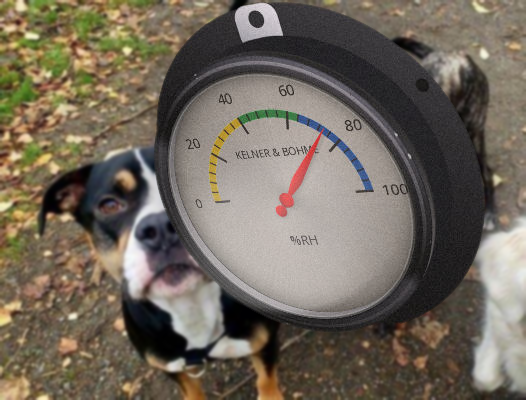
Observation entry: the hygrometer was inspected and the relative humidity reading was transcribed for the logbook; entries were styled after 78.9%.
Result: 74%
